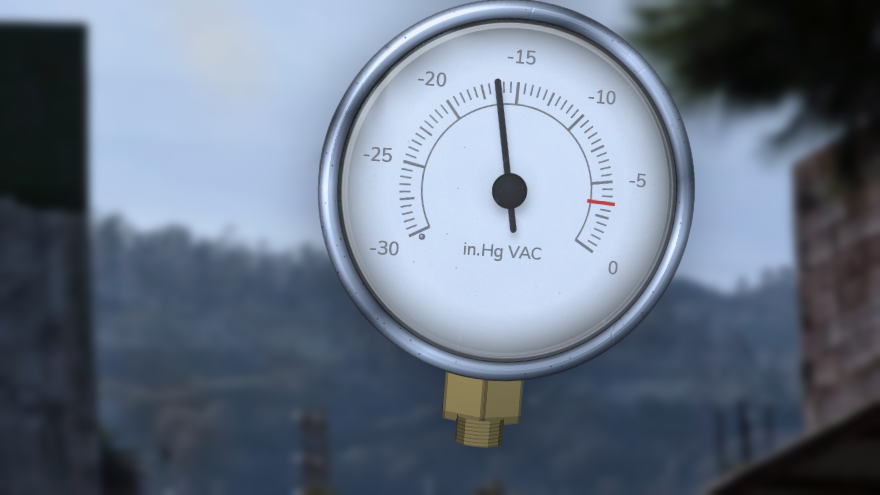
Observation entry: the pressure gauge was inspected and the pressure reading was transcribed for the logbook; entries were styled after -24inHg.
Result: -16.5inHg
